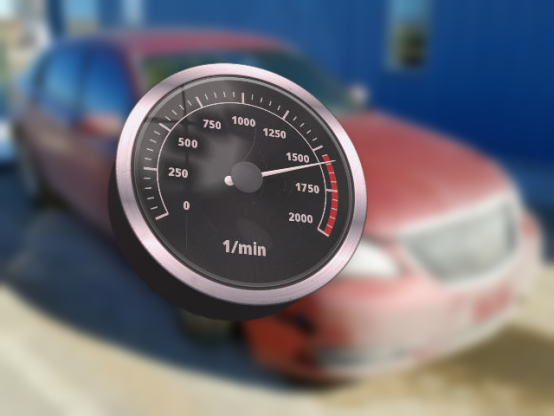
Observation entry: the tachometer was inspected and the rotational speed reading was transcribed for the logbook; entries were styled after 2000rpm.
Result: 1600rpm
